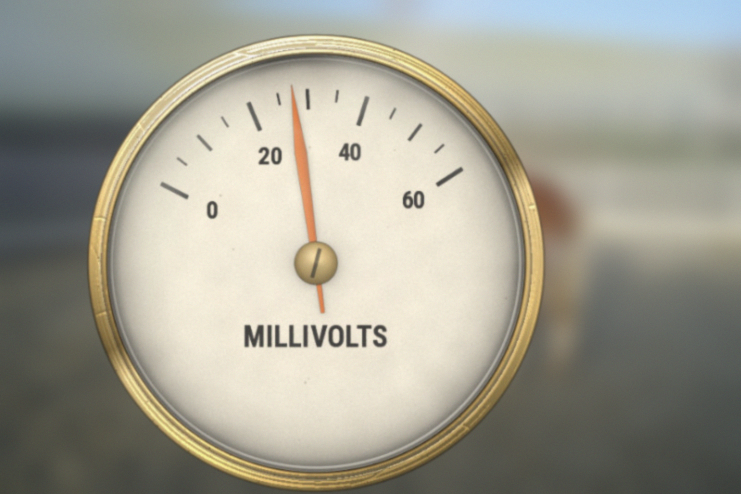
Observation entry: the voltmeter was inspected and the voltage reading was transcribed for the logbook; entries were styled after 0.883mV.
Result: 27.5mV
